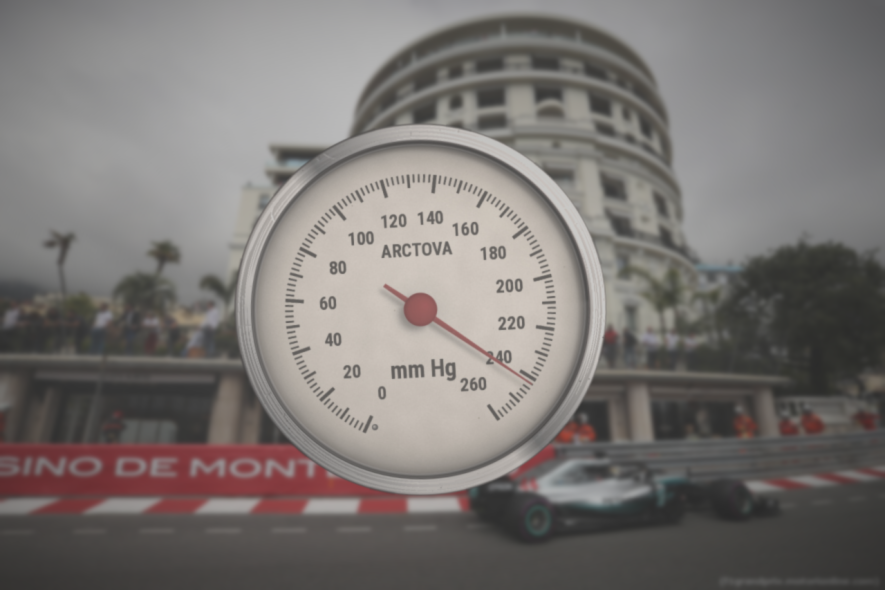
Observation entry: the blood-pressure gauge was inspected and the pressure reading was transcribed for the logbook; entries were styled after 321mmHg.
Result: 242mmHg
